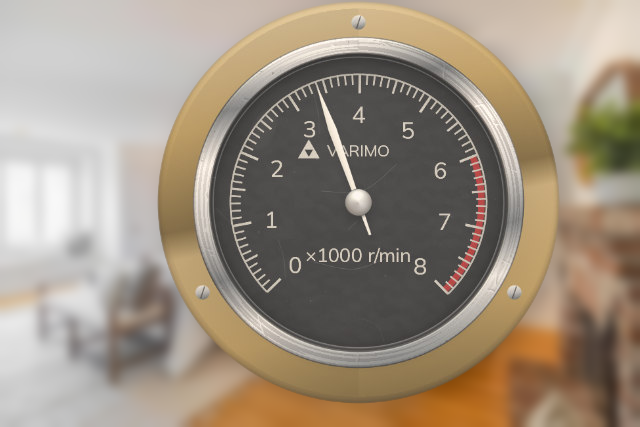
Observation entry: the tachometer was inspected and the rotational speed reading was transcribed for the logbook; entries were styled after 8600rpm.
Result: 3400rpm
